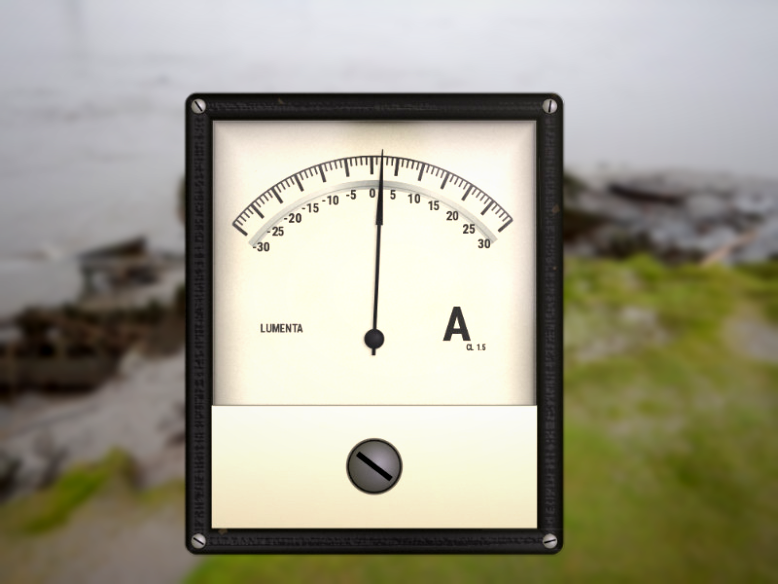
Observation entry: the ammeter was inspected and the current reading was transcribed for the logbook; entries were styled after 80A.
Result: 2A
